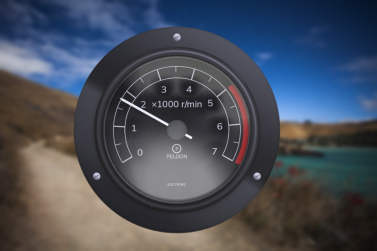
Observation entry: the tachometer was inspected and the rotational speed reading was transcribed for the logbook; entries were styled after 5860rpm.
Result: 1750rpm
